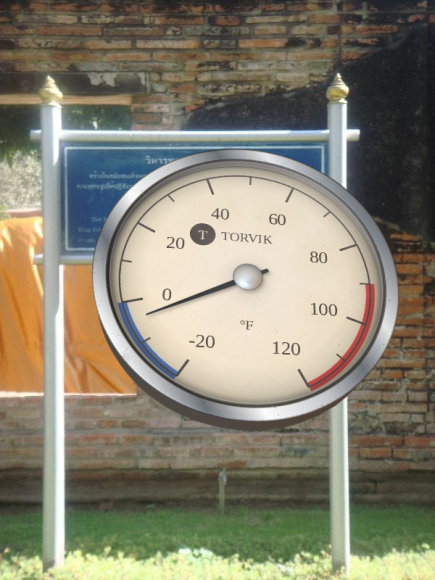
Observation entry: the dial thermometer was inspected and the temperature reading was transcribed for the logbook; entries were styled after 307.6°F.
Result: -5°F
